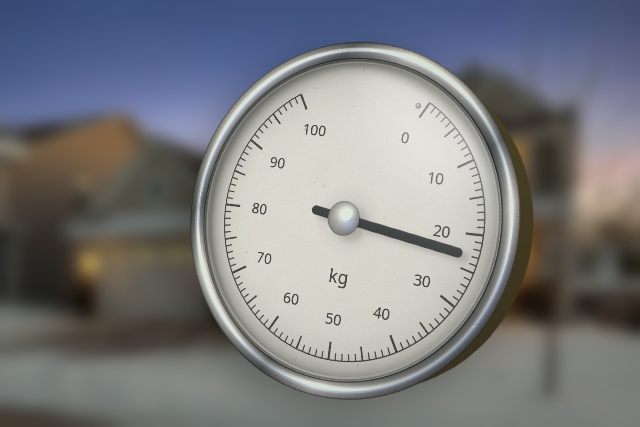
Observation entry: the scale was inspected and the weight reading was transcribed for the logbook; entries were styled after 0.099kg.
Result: 23kg
